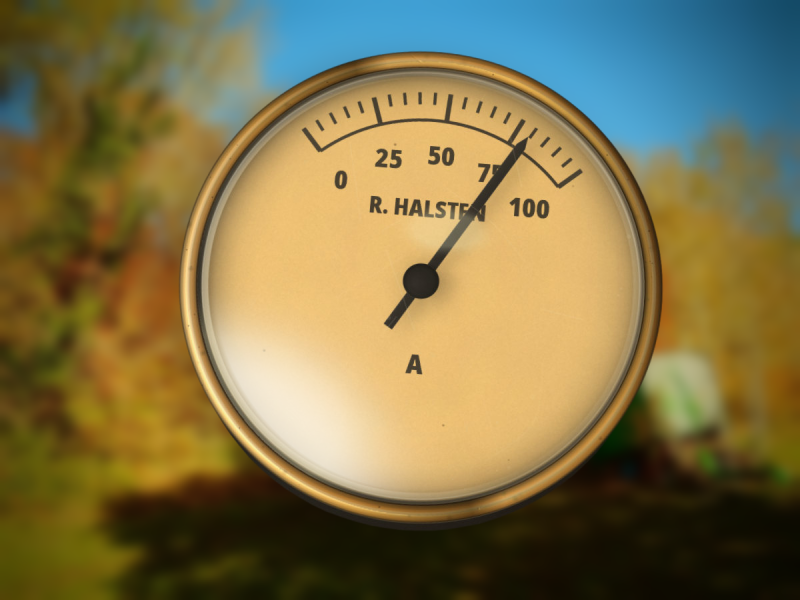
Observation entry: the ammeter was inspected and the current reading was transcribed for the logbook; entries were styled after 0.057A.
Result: 80A
